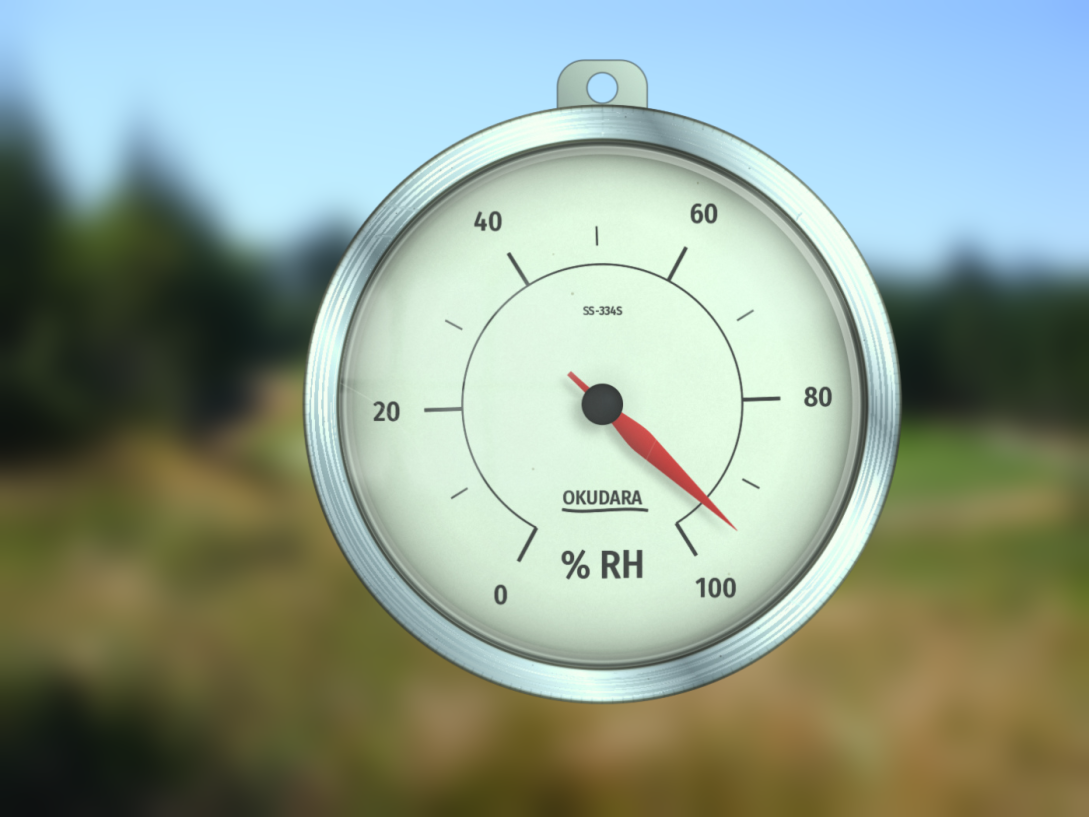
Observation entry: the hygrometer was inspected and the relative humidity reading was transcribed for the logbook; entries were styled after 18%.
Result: 95%
